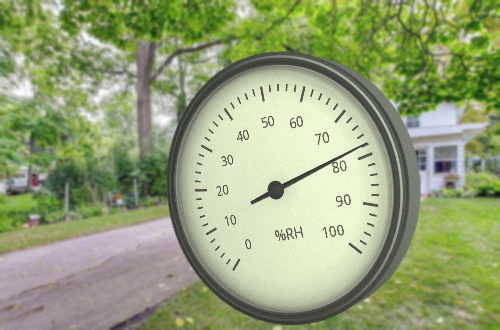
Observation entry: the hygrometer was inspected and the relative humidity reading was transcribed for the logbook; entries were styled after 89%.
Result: 78%
